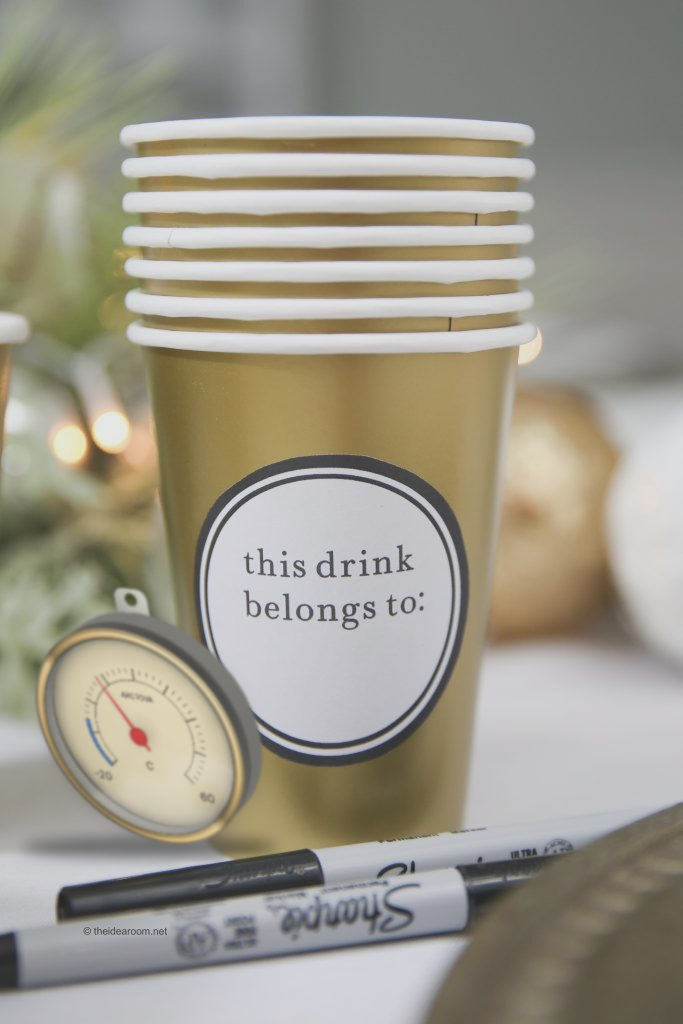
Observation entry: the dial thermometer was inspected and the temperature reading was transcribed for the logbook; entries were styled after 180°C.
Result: 10°C
